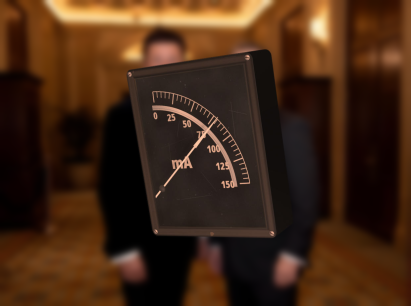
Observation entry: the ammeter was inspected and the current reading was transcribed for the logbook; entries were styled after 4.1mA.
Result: 80mA
